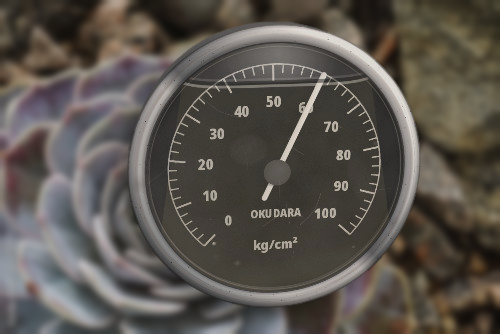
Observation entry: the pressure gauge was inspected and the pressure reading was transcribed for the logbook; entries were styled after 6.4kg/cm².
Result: 60kg/cm²
